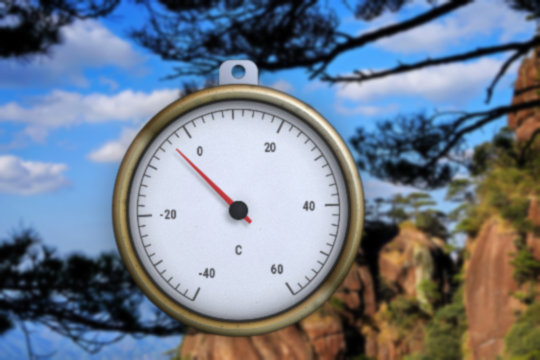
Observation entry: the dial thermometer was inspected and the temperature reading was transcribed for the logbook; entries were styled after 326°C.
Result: -4°C
